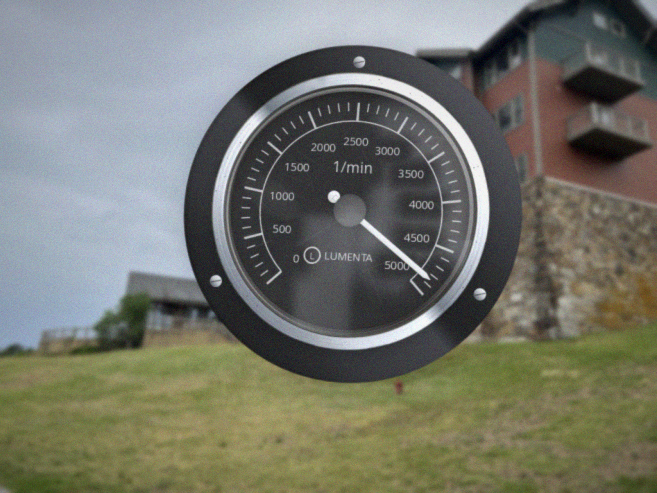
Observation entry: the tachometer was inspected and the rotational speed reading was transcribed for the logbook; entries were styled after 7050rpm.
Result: 4850rpm
